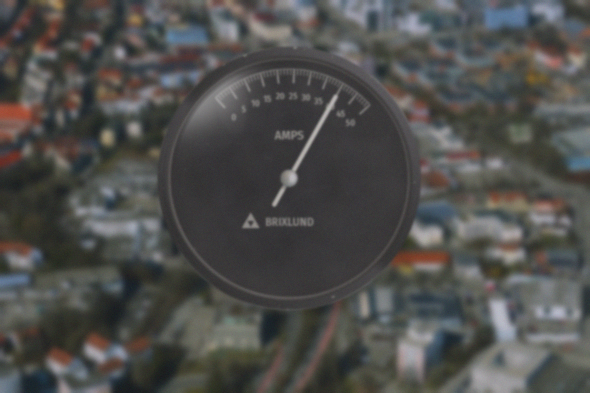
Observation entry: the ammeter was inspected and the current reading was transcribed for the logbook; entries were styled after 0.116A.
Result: 40A
